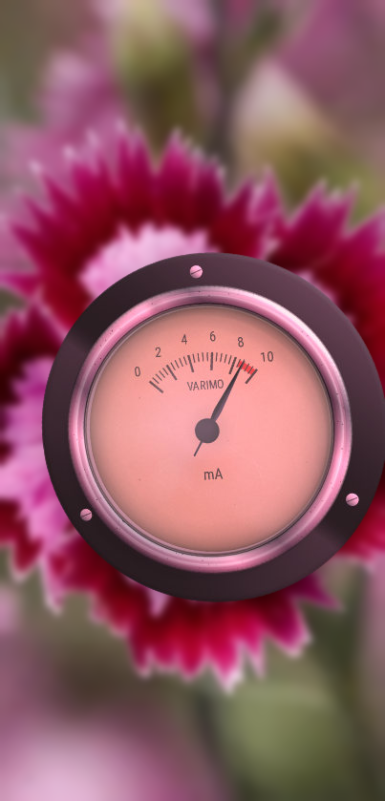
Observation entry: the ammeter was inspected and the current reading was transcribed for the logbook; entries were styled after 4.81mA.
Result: 8.8mA
